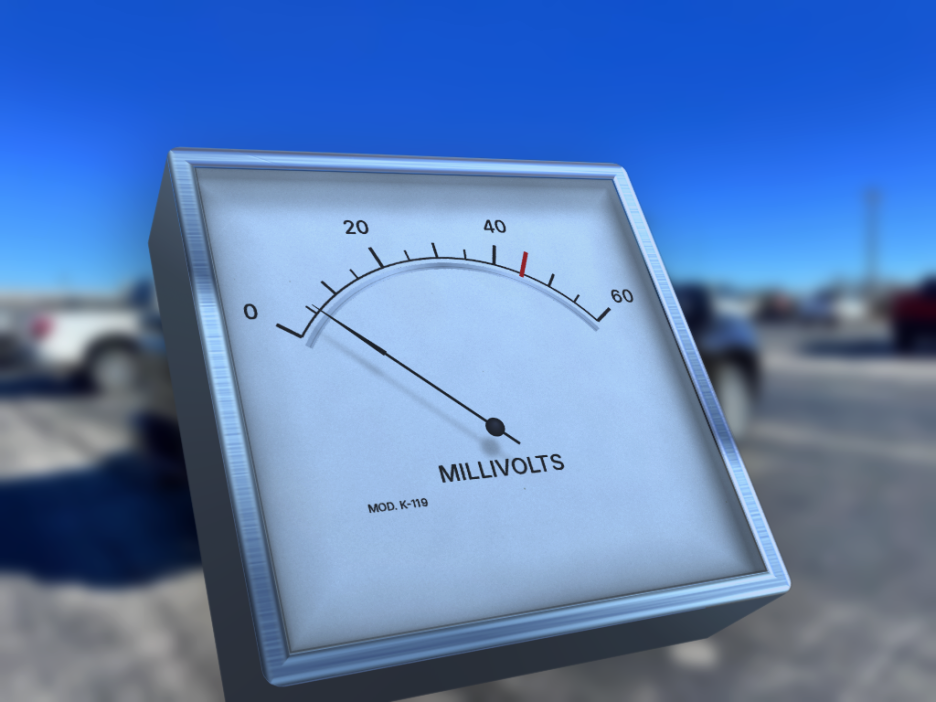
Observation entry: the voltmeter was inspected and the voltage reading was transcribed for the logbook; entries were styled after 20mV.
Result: 5mV
